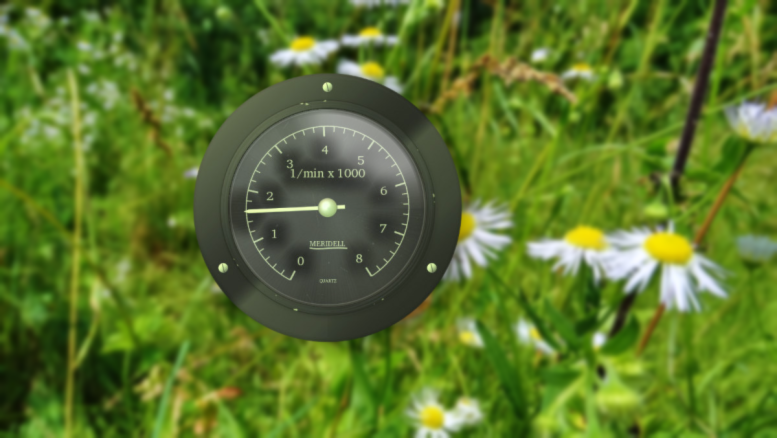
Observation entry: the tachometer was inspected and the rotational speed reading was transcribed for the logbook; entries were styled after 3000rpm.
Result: 1600rpm
